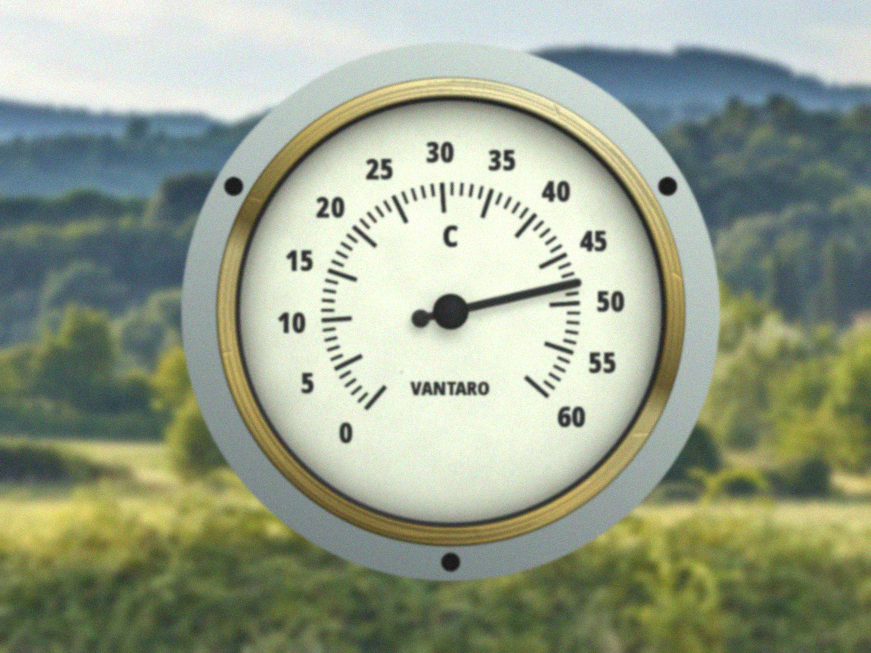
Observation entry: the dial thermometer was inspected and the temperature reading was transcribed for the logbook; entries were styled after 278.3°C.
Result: 48°C
